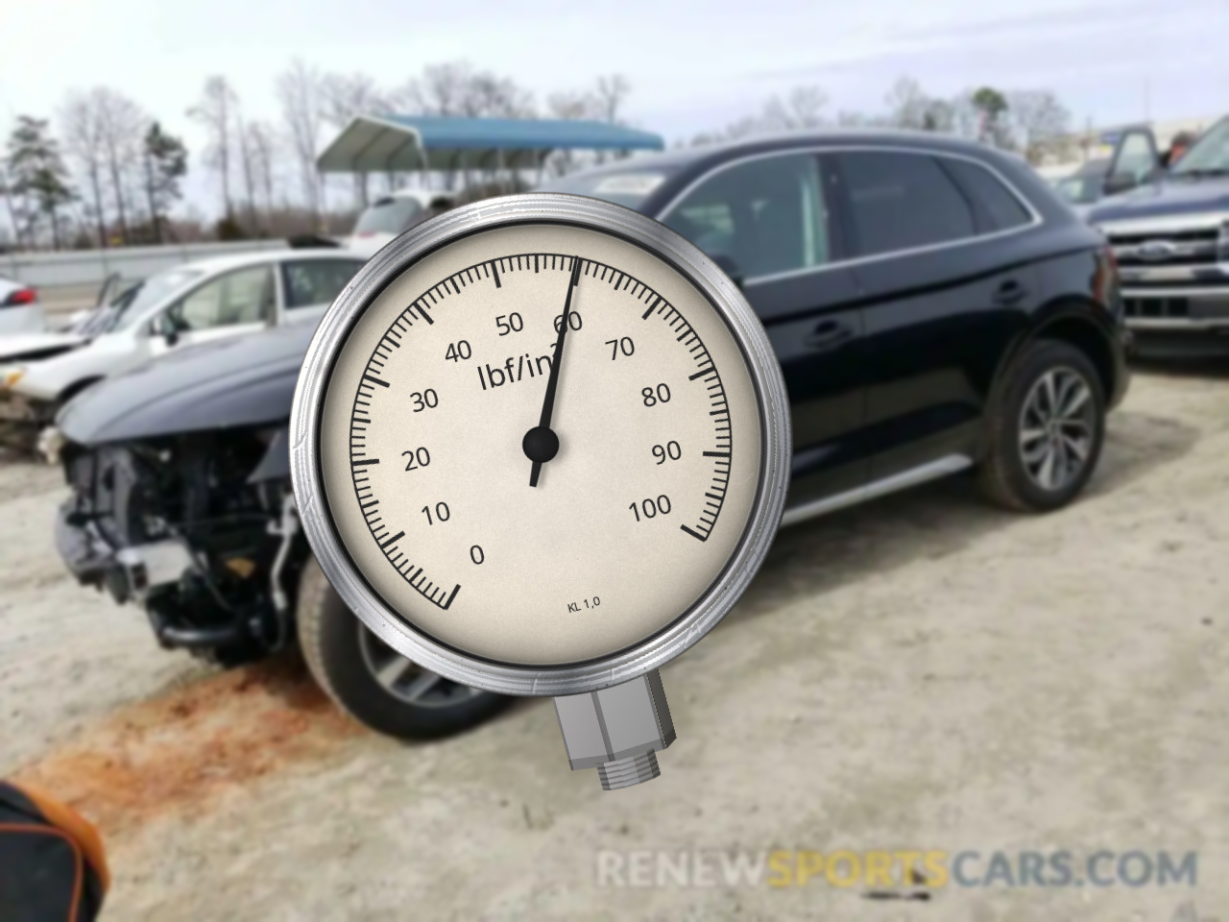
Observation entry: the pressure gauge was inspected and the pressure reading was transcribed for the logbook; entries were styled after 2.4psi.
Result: 59.5psi
